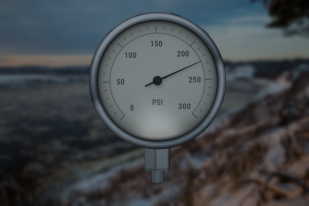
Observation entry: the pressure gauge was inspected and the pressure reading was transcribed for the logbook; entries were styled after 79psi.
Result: 225psi
